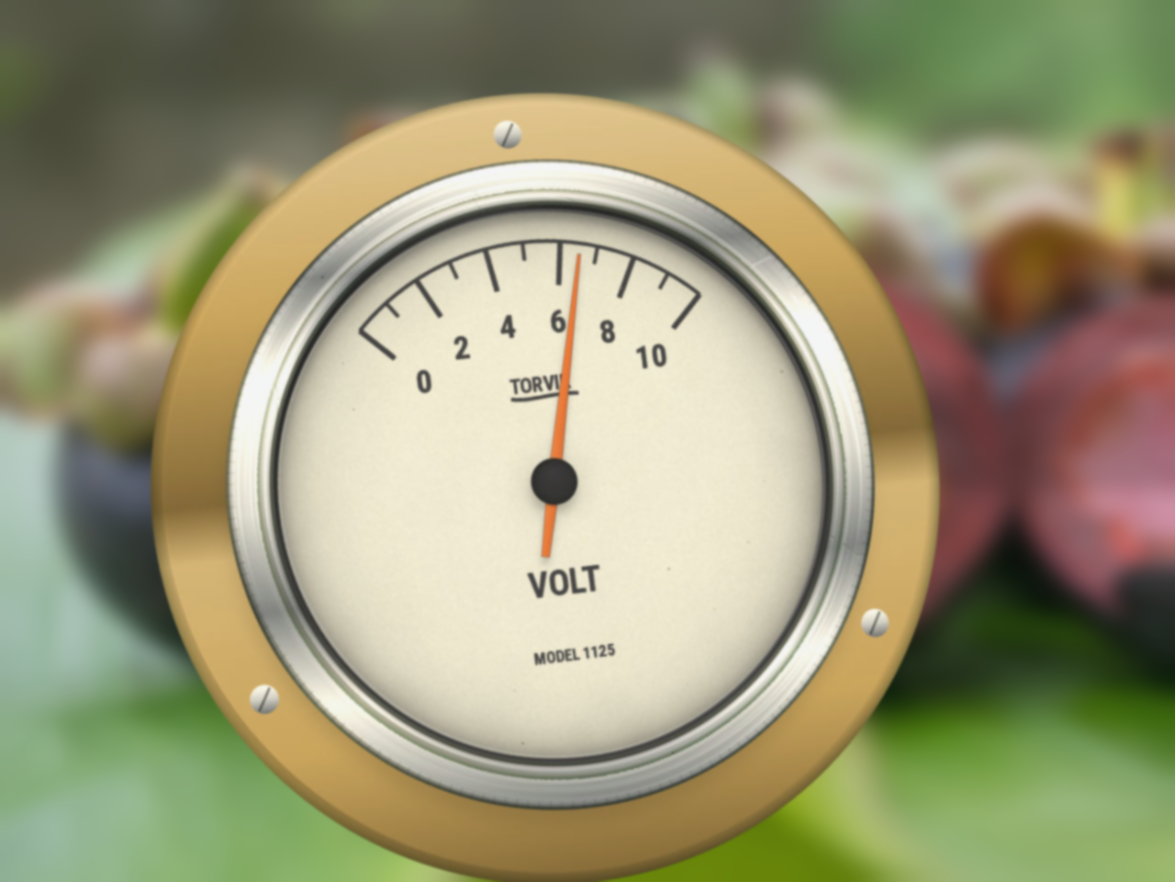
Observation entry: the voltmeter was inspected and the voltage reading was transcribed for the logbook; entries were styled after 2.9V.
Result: 6.5V
